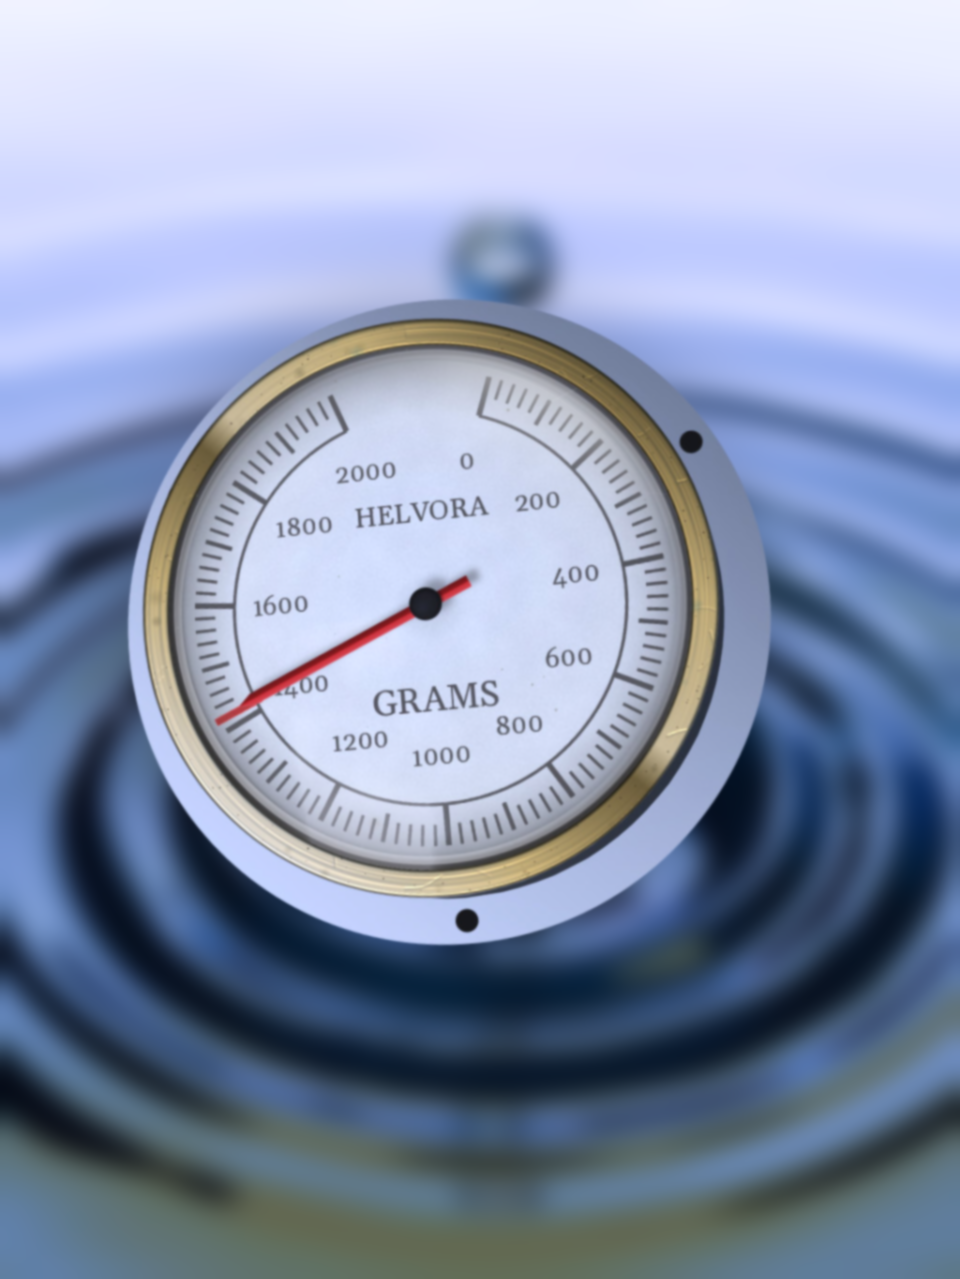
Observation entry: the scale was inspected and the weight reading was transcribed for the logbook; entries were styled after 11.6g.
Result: 1420g
